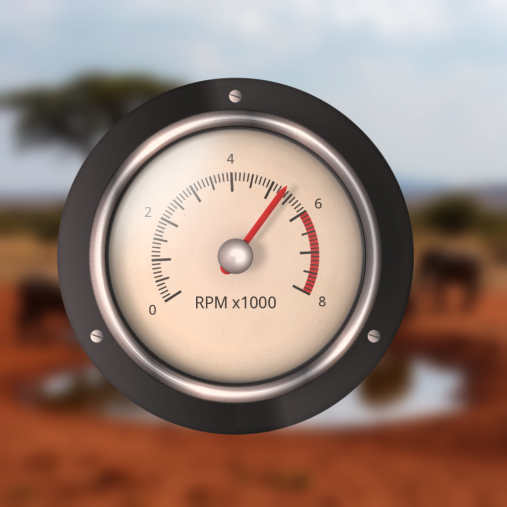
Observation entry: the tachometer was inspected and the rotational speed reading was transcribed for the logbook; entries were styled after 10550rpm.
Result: 5300rpm
